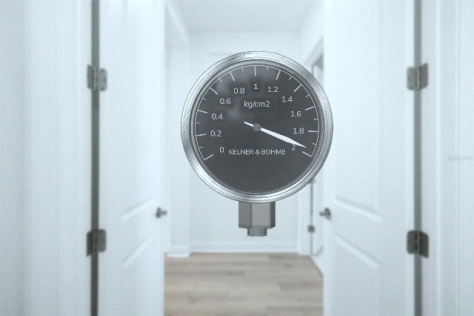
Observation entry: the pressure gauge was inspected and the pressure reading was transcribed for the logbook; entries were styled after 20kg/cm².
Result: 1.95kg/cm²
